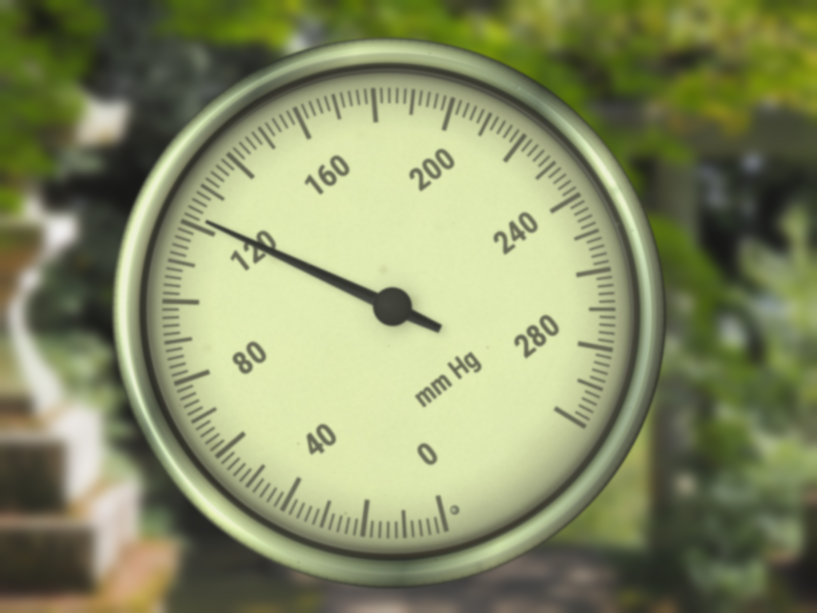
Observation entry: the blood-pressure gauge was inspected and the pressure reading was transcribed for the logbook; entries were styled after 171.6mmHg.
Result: 122mmHg
